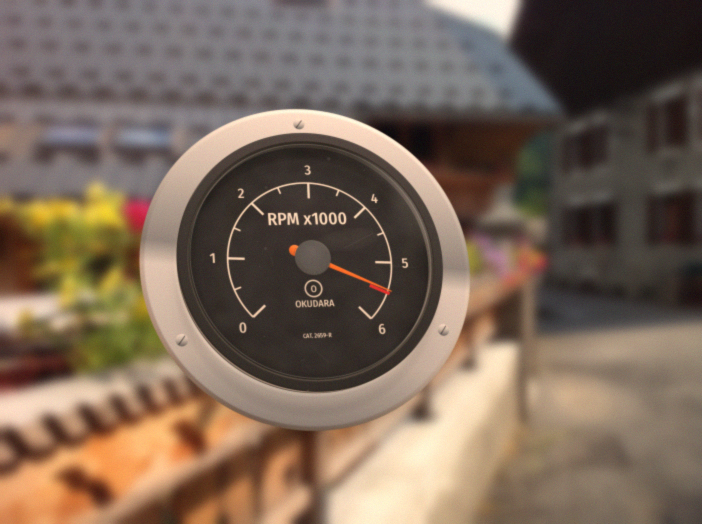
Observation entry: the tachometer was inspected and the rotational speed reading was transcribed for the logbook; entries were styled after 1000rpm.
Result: 5500rpm
